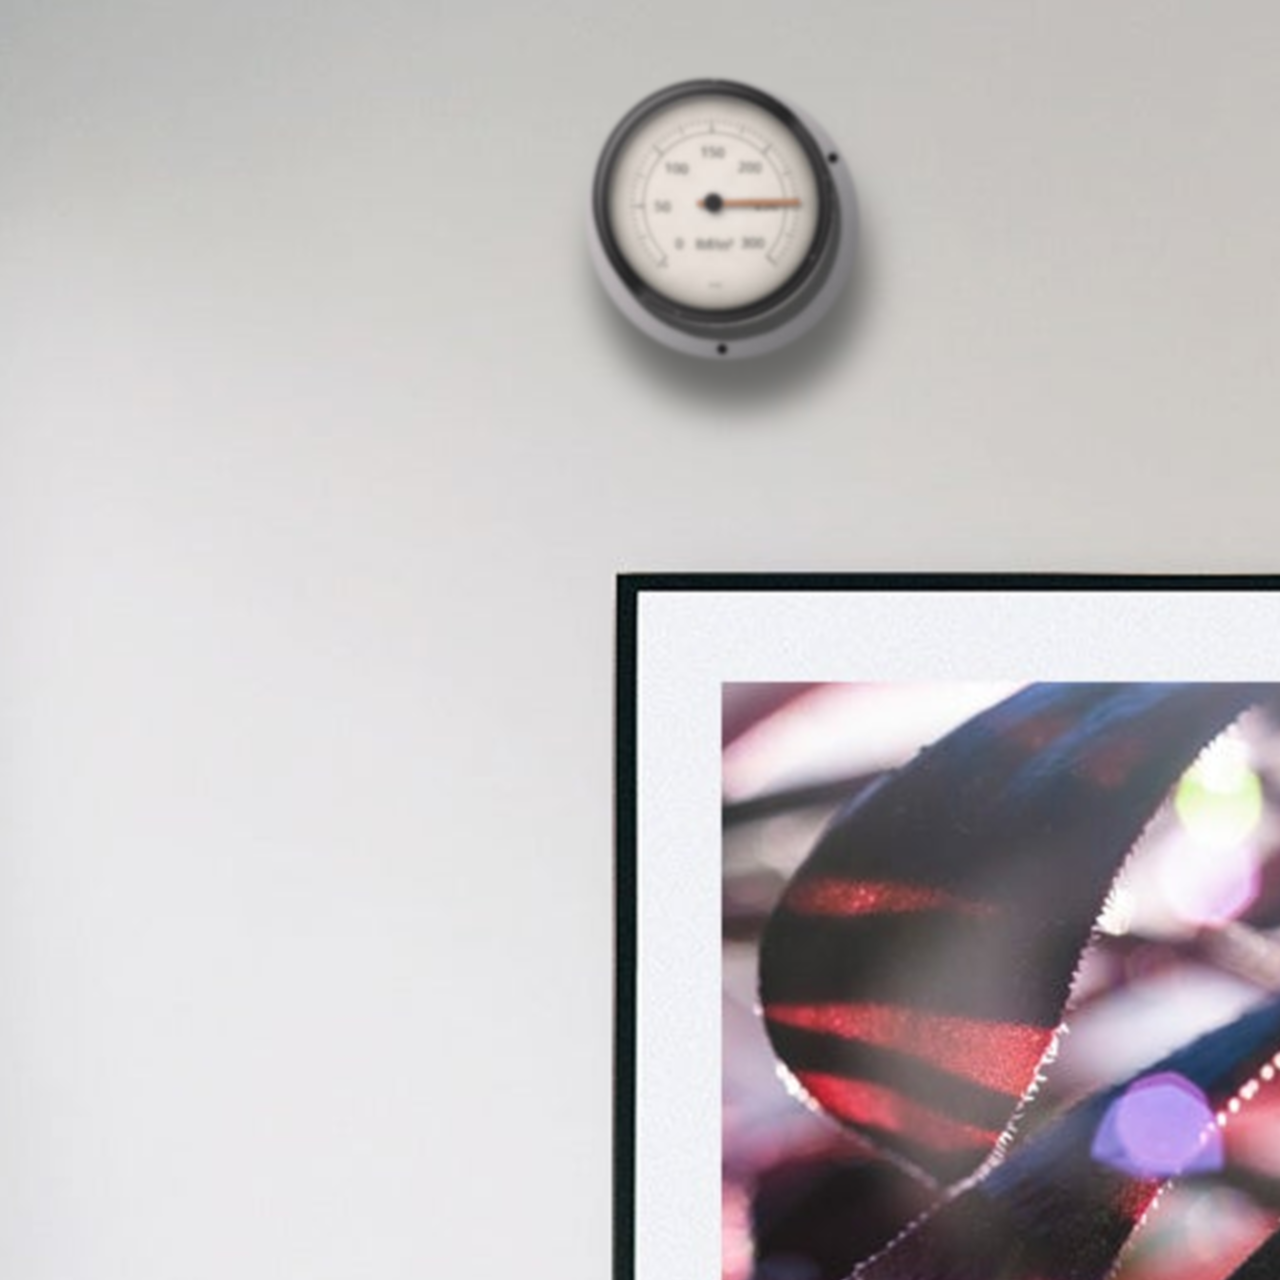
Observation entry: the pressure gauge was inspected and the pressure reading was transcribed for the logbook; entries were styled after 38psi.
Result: 250psi
